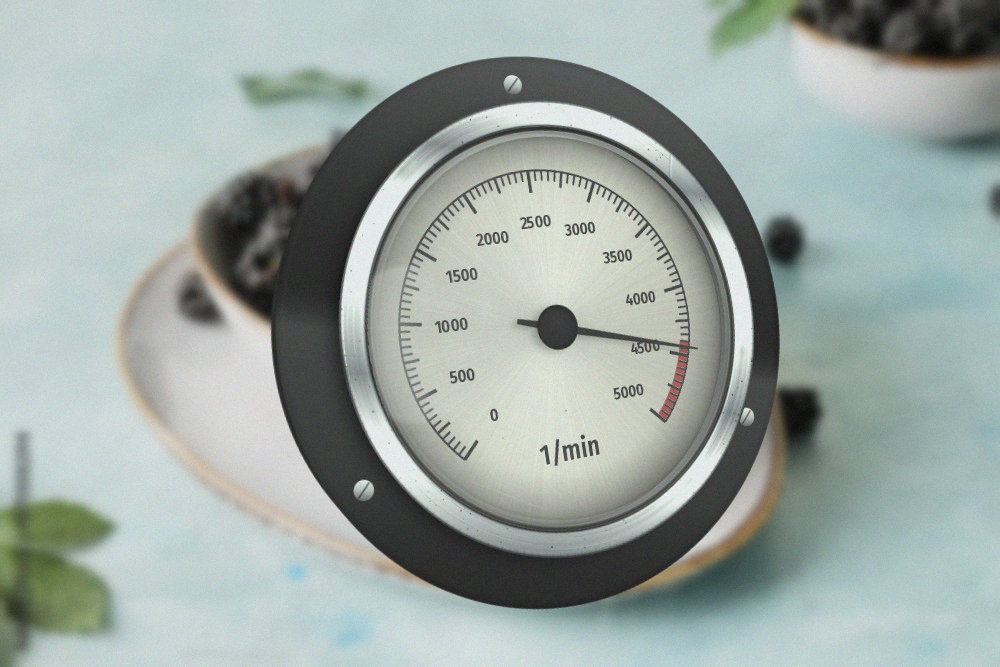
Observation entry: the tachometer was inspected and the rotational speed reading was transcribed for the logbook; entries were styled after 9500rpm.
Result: 4450rpm
